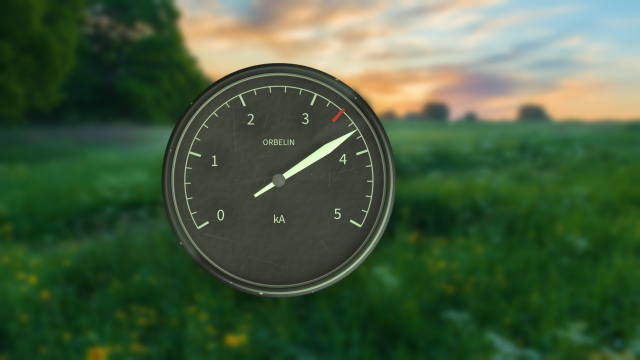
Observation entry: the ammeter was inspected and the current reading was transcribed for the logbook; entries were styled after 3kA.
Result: 3.7kA
